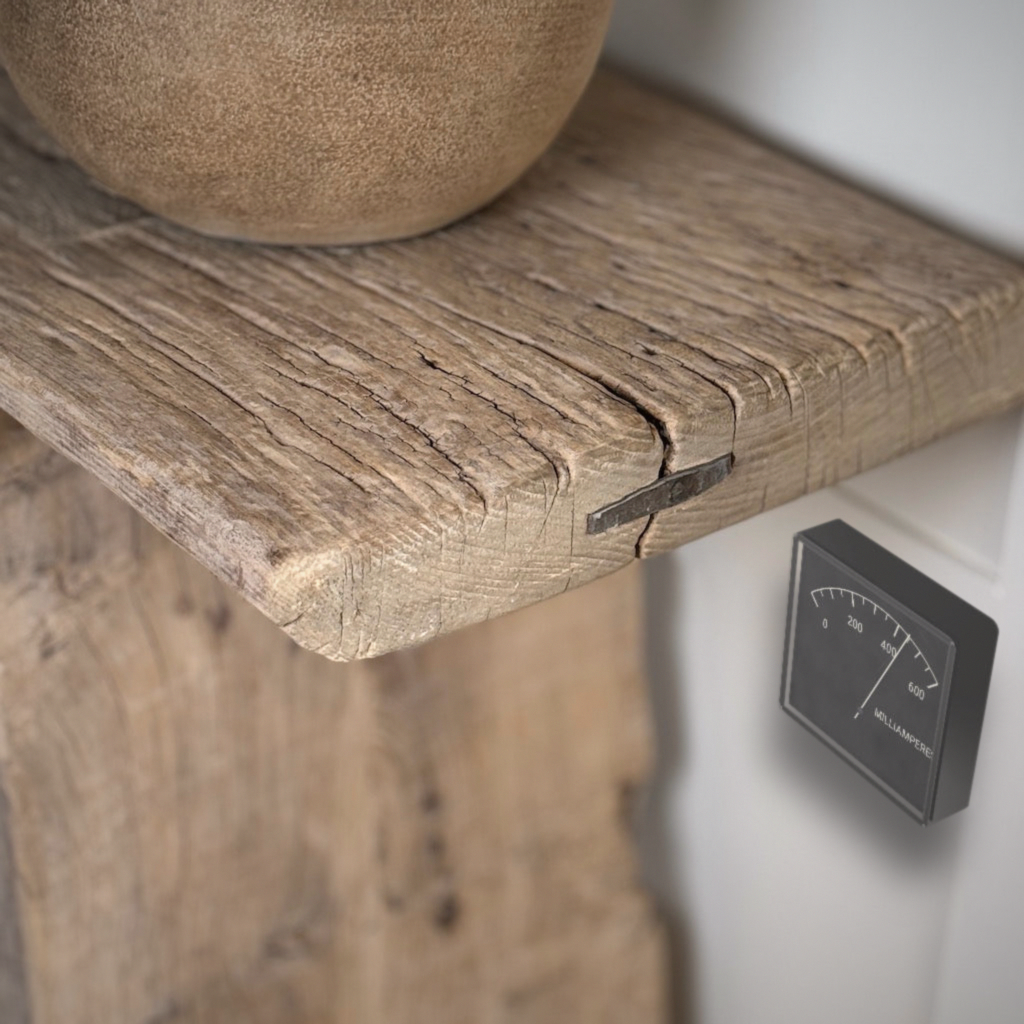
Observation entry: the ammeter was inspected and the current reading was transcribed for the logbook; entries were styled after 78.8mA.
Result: 450mA
